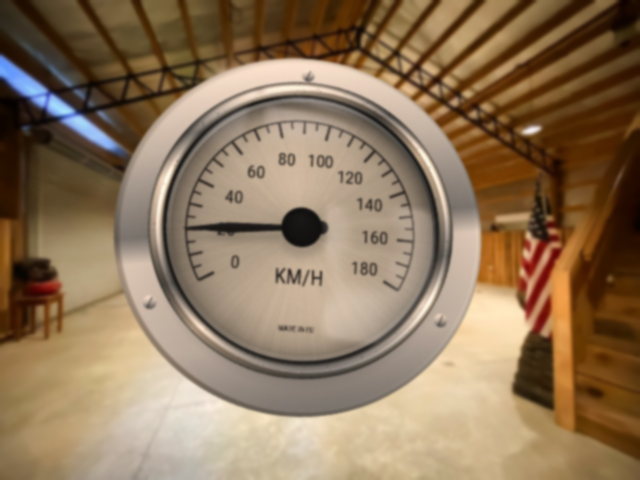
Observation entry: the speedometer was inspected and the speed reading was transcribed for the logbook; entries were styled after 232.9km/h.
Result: 20km/h
